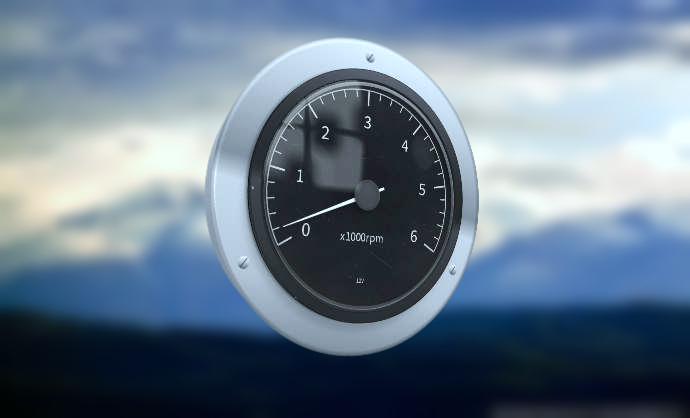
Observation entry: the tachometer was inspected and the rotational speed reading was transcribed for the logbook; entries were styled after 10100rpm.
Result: 200rpm
